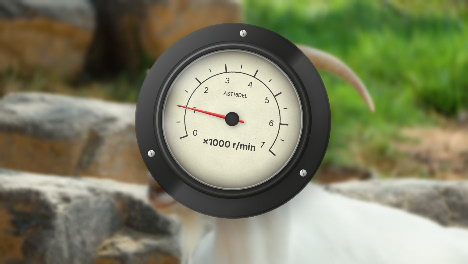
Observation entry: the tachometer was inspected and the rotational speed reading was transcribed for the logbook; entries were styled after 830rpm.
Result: 1000rpm
